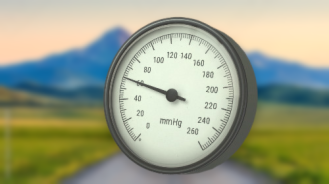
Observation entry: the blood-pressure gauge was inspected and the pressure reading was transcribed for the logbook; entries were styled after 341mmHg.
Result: 60mmHg
